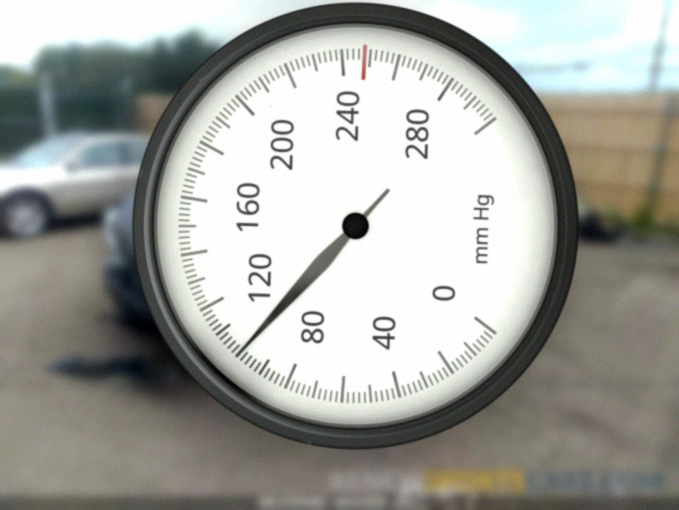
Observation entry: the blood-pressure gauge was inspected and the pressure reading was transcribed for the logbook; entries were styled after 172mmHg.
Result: 100mmHg
